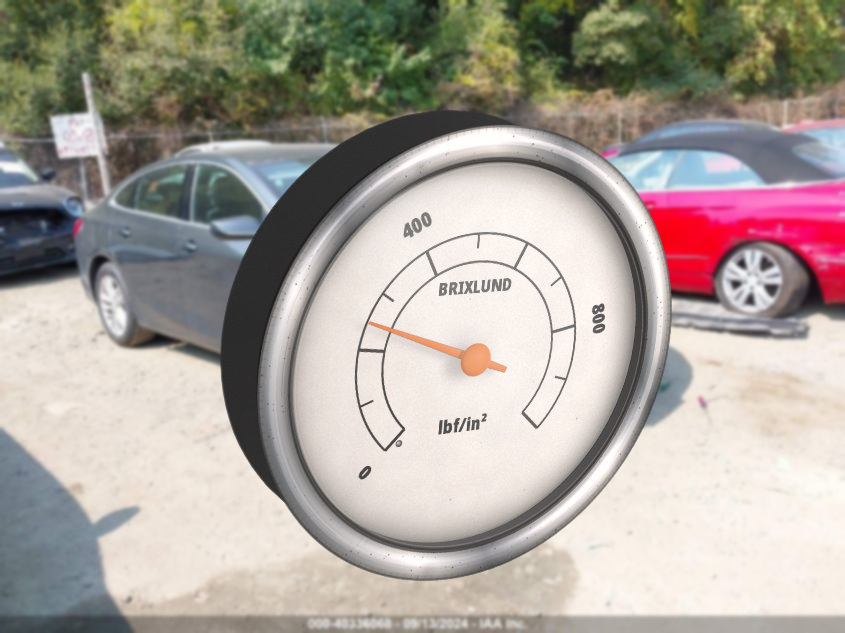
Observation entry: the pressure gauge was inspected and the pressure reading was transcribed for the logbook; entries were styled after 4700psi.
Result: 250psi
